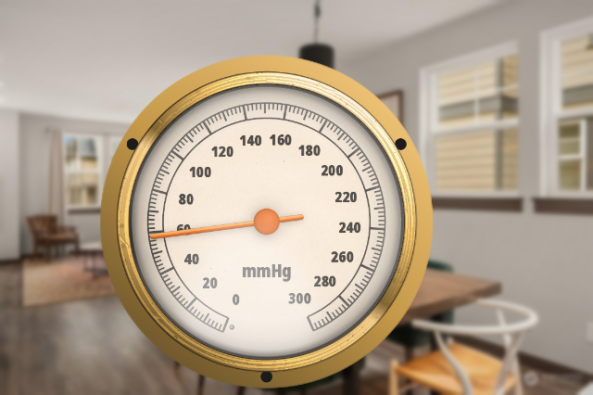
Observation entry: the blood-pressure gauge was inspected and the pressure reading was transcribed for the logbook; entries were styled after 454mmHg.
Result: 58mmHg
